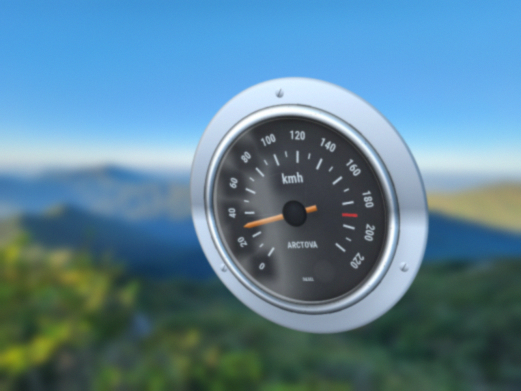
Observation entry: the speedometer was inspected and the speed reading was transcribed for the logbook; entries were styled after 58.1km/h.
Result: 30km/h
